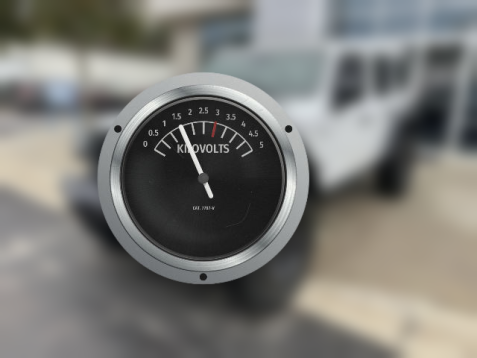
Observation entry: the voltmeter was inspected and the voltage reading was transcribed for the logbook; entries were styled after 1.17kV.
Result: 1.5kV
